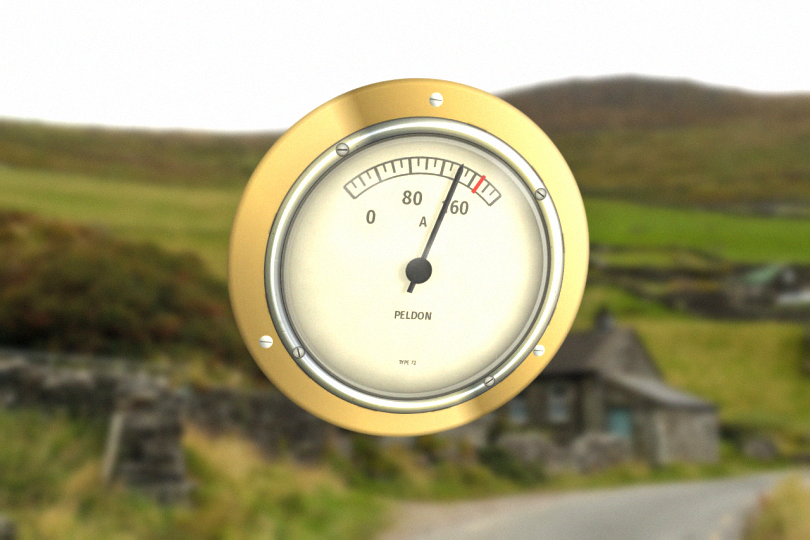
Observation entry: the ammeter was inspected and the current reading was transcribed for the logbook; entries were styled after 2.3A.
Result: 140A
